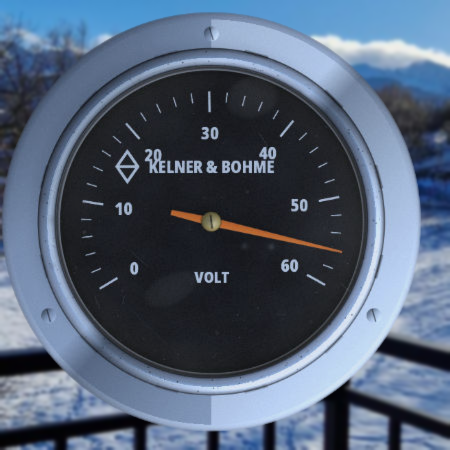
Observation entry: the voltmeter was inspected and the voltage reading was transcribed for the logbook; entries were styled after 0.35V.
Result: 56V
